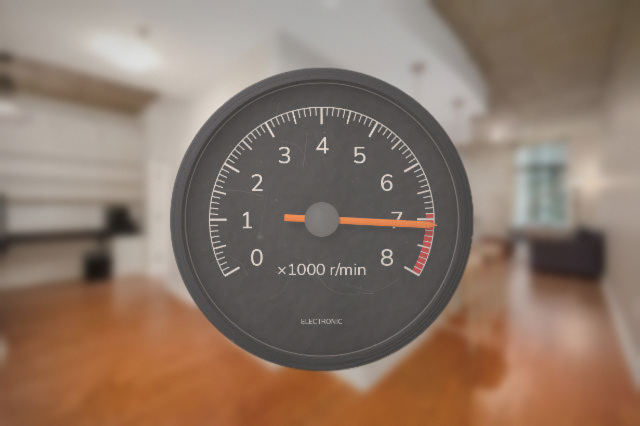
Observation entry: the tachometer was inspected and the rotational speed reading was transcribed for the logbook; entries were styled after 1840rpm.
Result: 7100rpm
